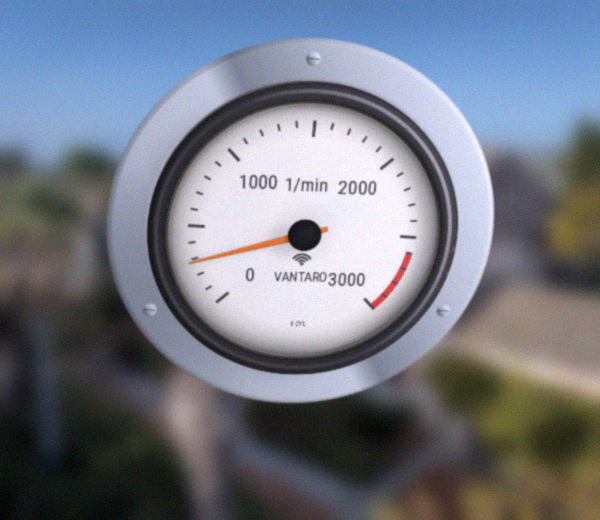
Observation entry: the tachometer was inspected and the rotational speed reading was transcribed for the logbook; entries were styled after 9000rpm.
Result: 300rpm
